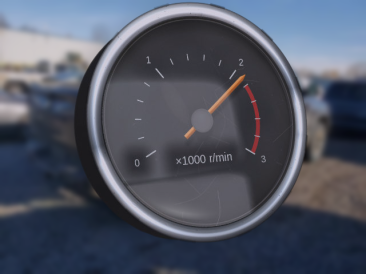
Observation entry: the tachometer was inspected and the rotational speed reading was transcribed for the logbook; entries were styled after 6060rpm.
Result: 2100rpm
